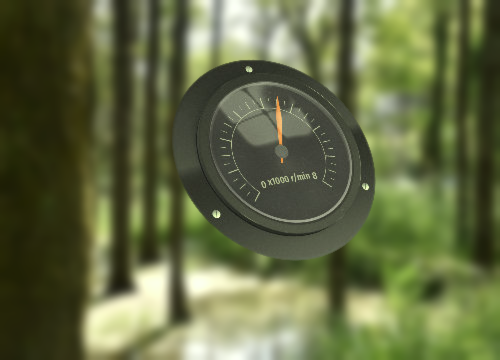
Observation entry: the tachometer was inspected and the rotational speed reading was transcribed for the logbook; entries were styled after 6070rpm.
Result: 4500rpm
